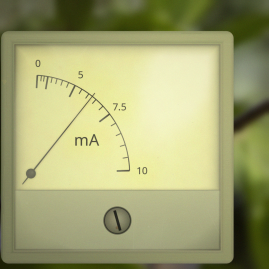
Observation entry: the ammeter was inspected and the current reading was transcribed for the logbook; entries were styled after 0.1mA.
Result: 6.25mA
